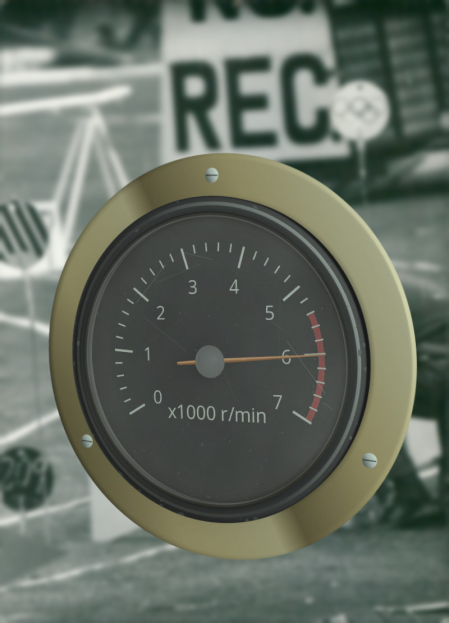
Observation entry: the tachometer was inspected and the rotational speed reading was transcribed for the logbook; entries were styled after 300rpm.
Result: 6000rpm
